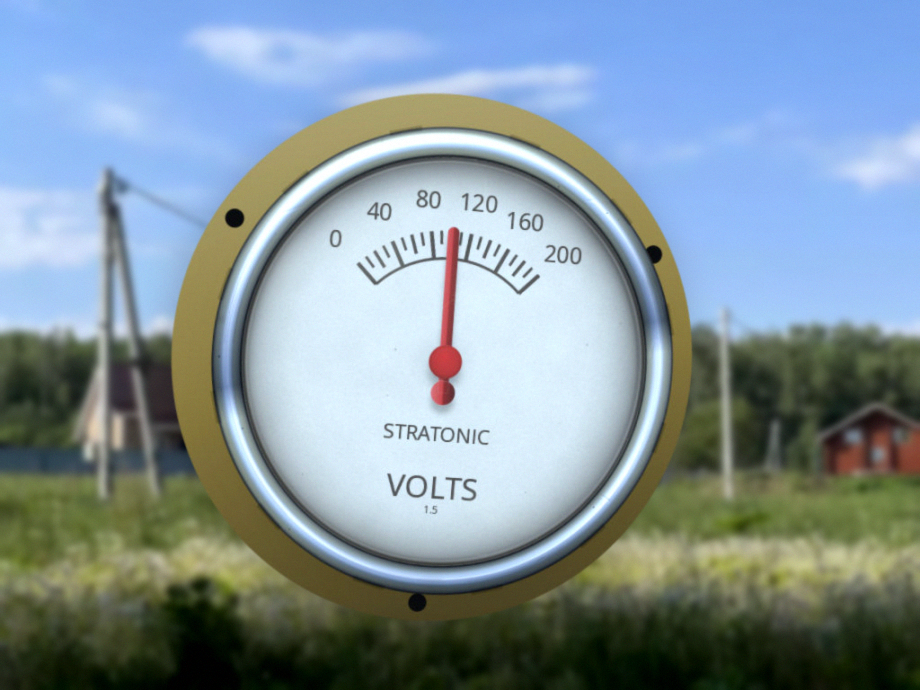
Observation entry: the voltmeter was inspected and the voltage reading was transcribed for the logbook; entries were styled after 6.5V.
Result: 100V
